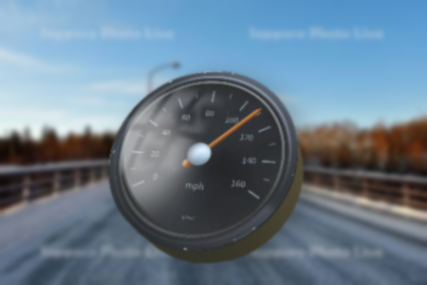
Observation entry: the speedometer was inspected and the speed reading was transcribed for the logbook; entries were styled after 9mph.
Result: 110mph
